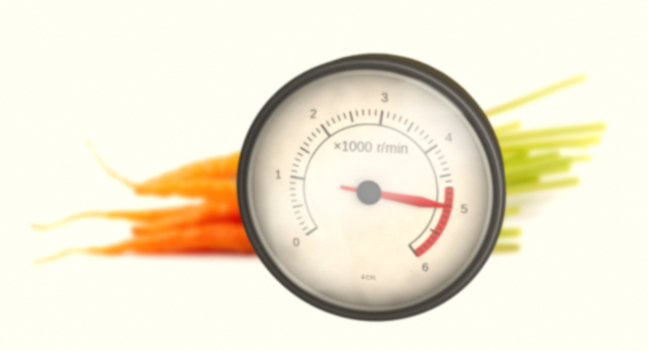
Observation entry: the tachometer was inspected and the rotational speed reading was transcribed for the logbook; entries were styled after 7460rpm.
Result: 5000rpm
